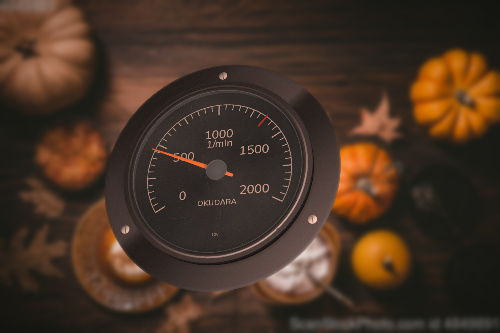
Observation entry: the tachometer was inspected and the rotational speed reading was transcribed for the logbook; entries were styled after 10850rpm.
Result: 450rpm
